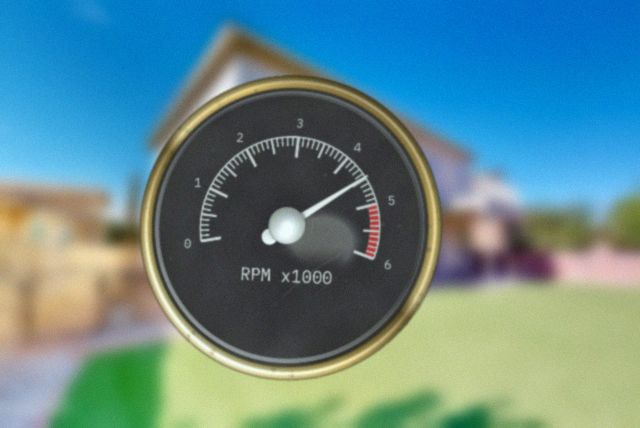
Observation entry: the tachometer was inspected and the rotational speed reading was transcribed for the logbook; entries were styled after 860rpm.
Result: 4500rpm
